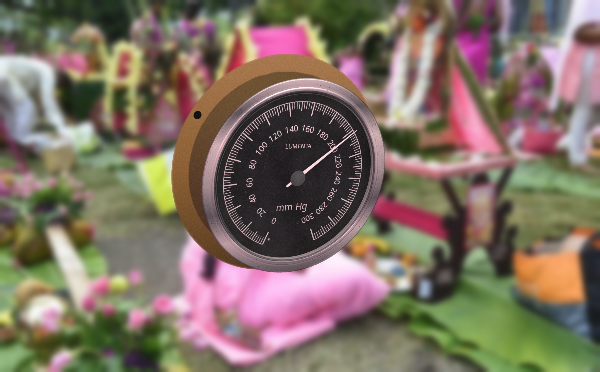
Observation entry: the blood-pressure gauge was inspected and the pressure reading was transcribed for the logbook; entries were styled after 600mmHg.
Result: 200mmHg
